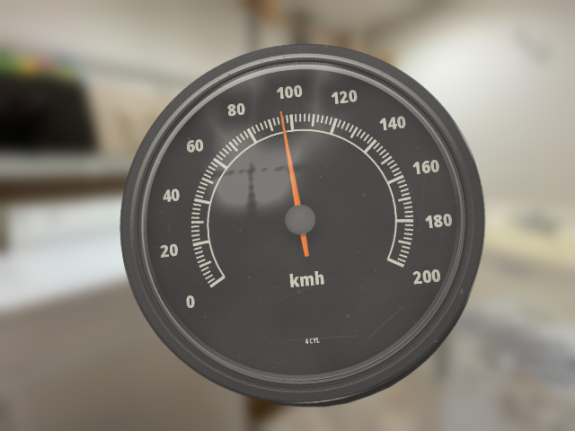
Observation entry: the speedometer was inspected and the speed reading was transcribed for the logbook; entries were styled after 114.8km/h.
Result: 96km/h
